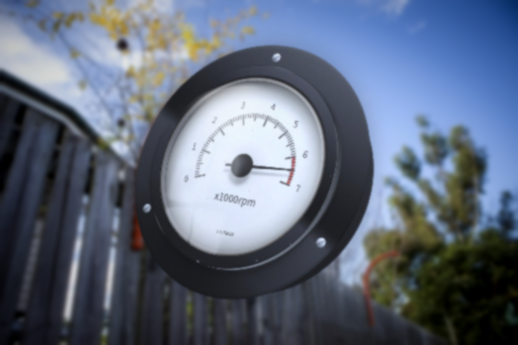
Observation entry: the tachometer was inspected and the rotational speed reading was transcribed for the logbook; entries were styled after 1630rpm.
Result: 6500rpm
